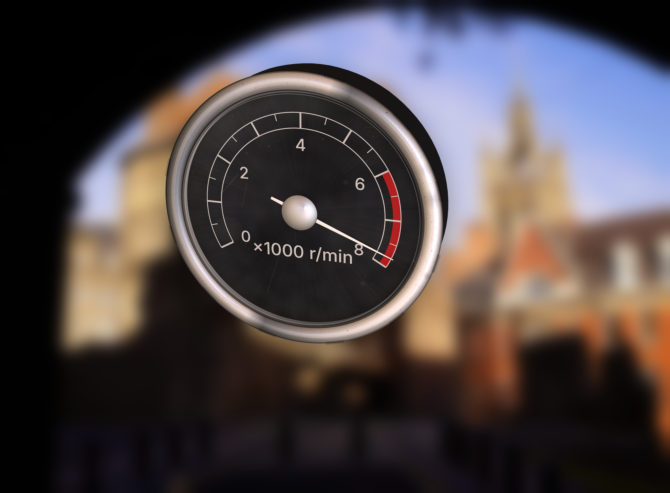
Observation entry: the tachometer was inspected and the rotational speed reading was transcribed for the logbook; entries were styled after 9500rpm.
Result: 7750rpm
